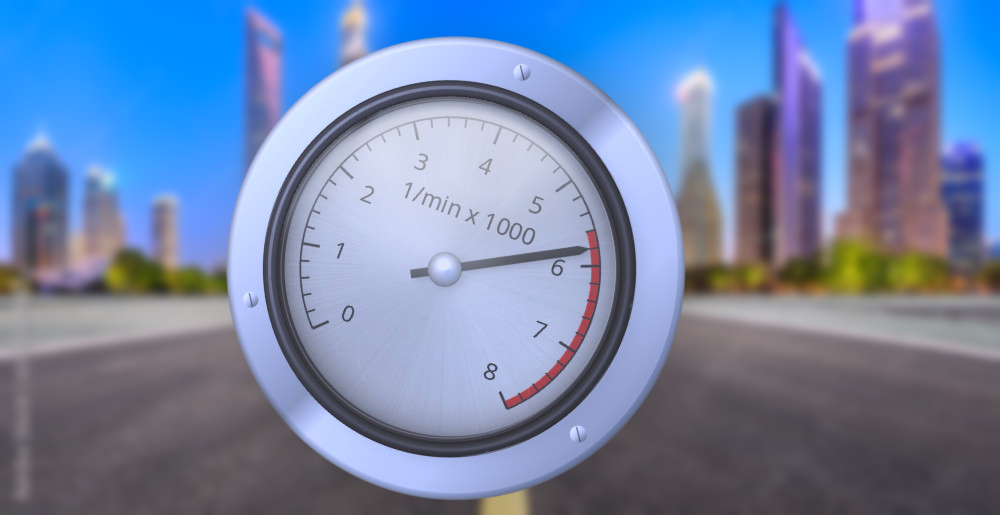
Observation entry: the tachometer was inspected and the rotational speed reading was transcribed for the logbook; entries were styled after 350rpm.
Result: 5800rpm
